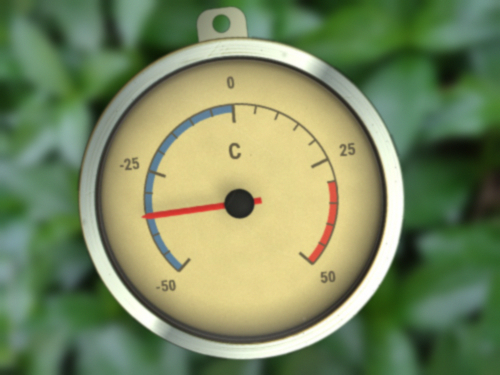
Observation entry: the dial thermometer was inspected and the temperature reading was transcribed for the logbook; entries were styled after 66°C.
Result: -35°C
